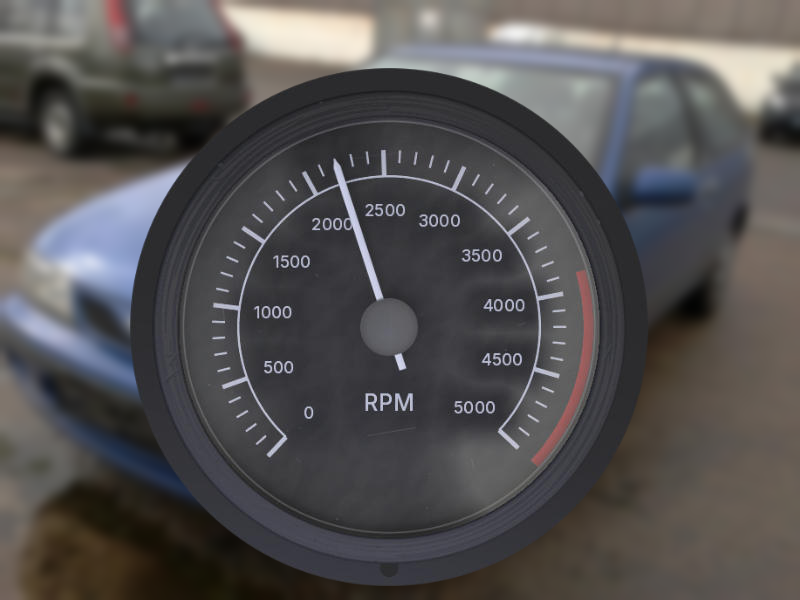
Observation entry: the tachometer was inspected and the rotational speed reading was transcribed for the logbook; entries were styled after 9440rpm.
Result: 2200rpm
